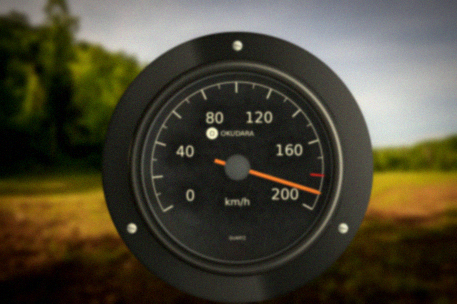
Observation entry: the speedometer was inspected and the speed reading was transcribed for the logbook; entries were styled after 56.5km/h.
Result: 190km/h
